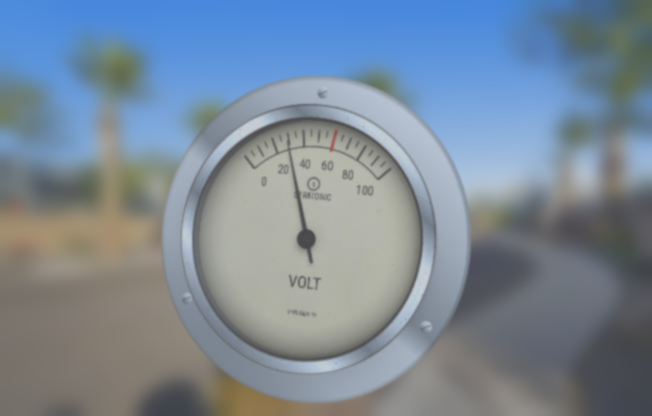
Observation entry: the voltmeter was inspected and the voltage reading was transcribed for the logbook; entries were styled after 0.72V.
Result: 30V
